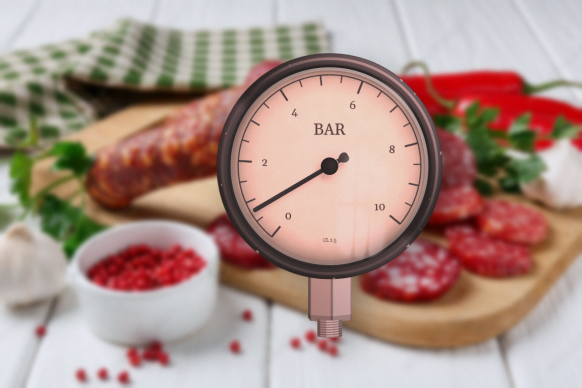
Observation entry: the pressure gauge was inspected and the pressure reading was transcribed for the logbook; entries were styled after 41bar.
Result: 0.75bar
